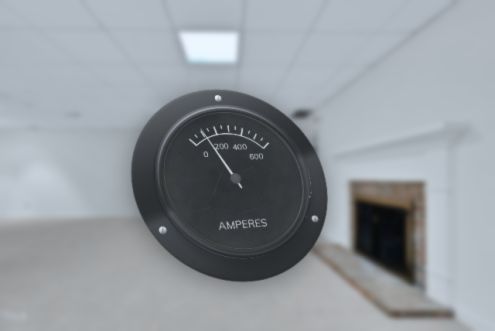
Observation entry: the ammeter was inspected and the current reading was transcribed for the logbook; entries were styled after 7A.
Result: 100A
